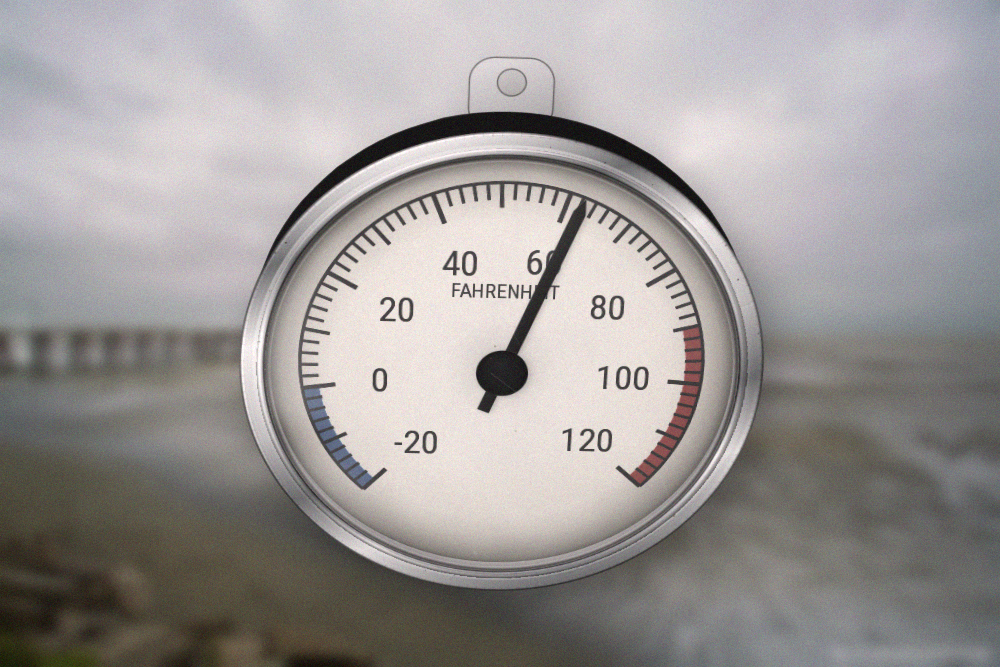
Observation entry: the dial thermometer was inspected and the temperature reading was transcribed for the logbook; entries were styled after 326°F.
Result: 62°F
